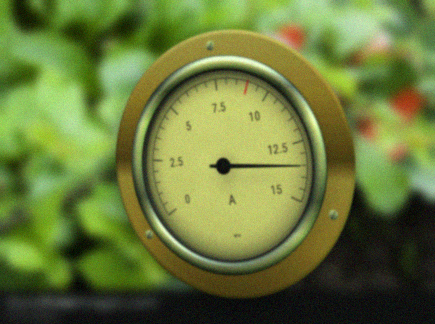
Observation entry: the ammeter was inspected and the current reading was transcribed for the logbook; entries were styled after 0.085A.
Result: 13.5A
